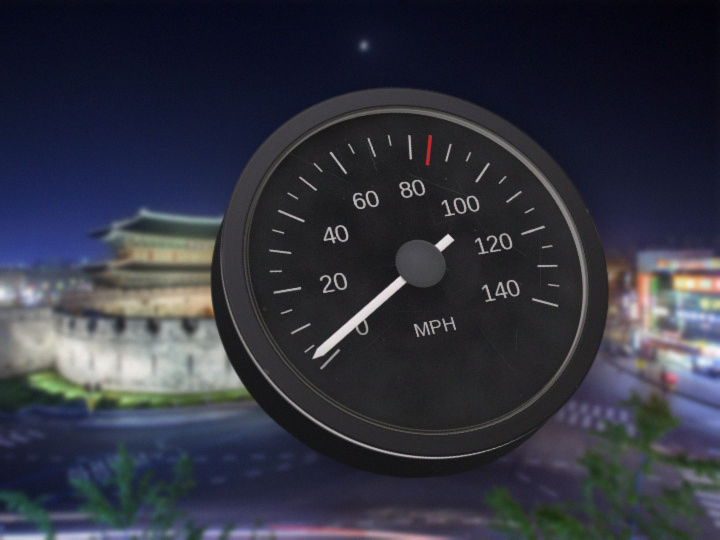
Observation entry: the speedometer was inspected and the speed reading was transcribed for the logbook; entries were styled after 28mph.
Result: 2.5mph
